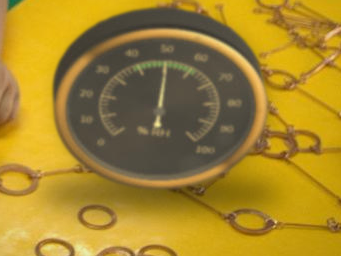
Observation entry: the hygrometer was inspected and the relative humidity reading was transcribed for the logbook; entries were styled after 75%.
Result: 50%
